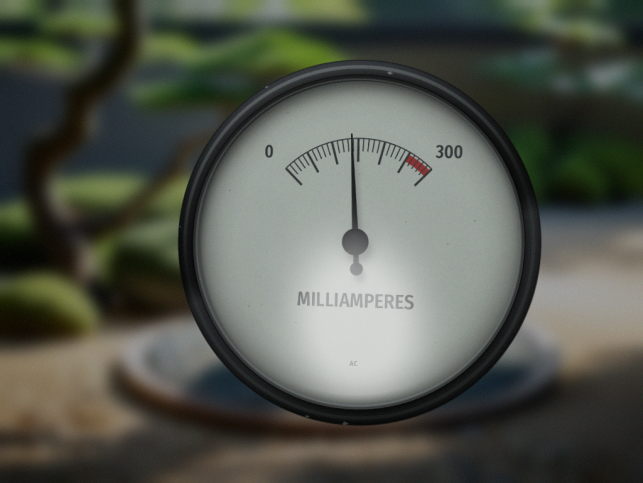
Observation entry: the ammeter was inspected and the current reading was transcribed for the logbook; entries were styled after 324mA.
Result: 140mA
